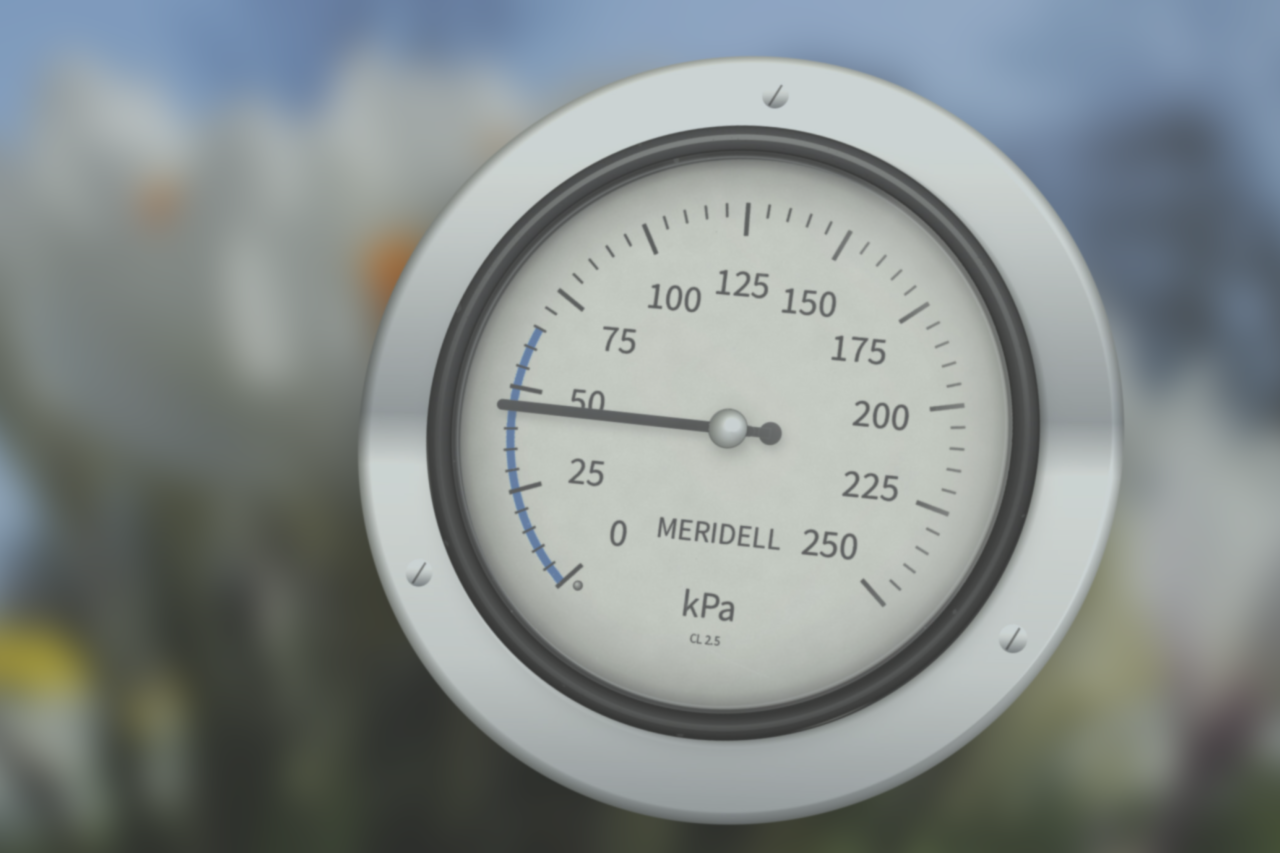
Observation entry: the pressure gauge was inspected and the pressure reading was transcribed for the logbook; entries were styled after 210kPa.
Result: 45kPa
